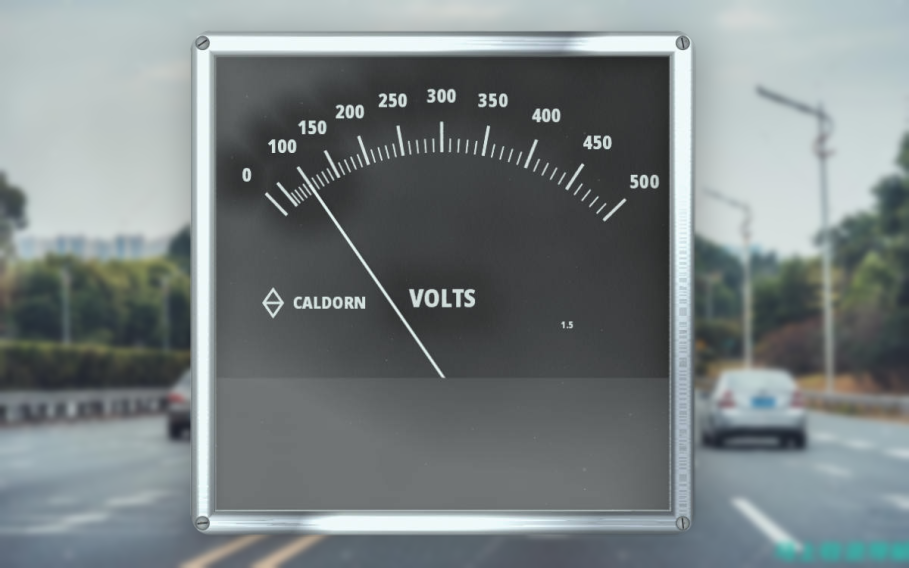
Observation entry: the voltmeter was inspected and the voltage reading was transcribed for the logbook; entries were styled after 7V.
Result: 100V
